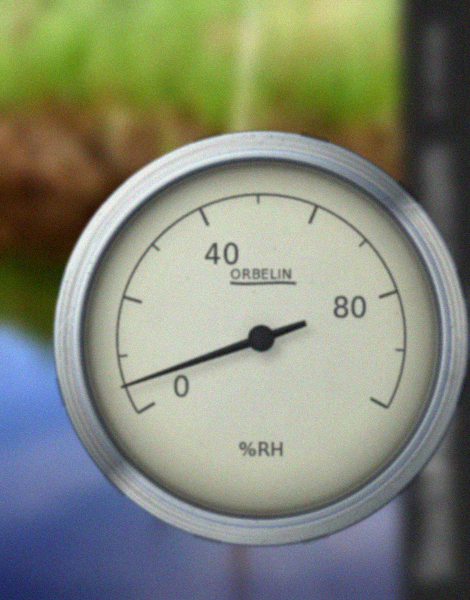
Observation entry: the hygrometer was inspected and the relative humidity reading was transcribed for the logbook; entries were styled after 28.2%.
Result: 5%
